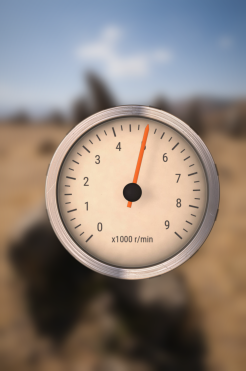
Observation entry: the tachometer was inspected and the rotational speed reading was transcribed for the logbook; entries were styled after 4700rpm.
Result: 5000rpm
